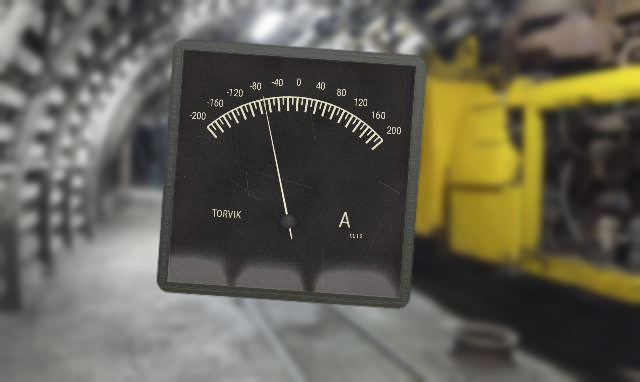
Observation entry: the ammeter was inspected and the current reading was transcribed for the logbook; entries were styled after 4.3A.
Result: -70A
